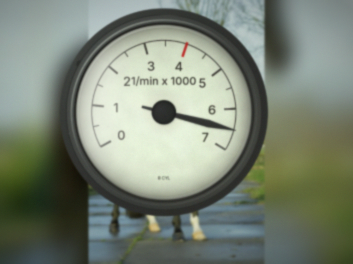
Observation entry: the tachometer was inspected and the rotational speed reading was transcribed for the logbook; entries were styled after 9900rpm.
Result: 6500rpm
